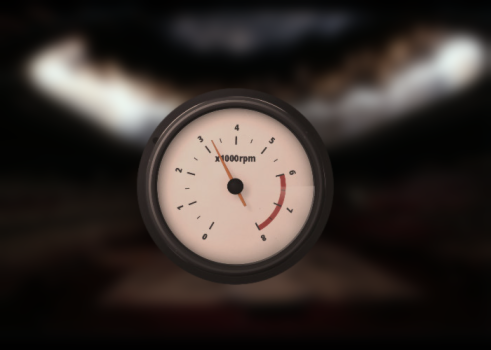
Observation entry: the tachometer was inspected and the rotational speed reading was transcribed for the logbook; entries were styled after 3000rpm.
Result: 3250rpm
